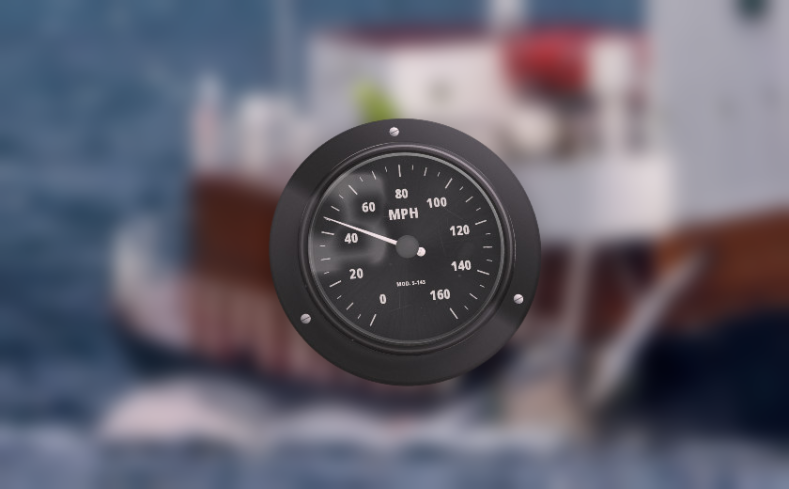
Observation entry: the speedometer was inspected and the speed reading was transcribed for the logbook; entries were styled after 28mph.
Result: 45mph
